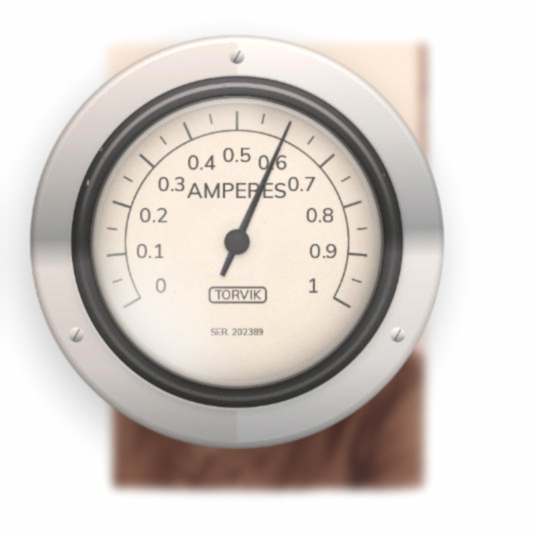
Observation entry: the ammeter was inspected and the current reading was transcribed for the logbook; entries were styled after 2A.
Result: 0.6A
